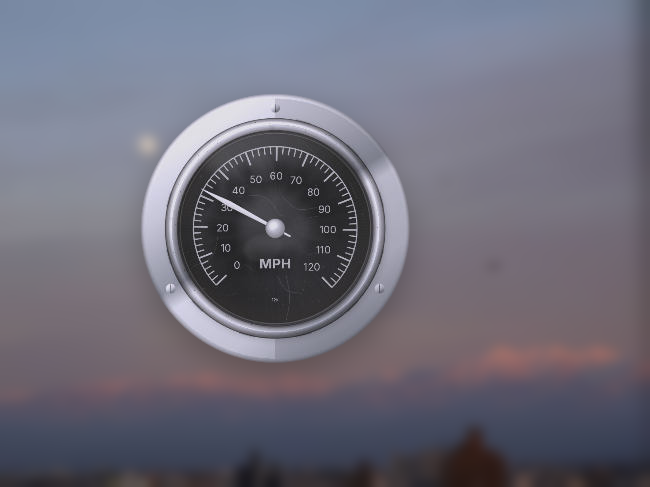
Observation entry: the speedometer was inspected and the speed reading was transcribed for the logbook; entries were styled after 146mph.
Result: 32mph
